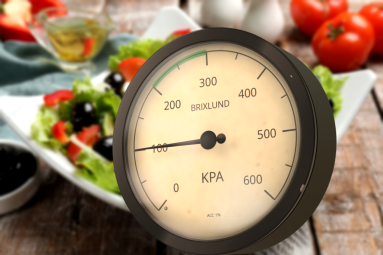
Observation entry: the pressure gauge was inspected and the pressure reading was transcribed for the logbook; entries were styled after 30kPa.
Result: 100kPa
